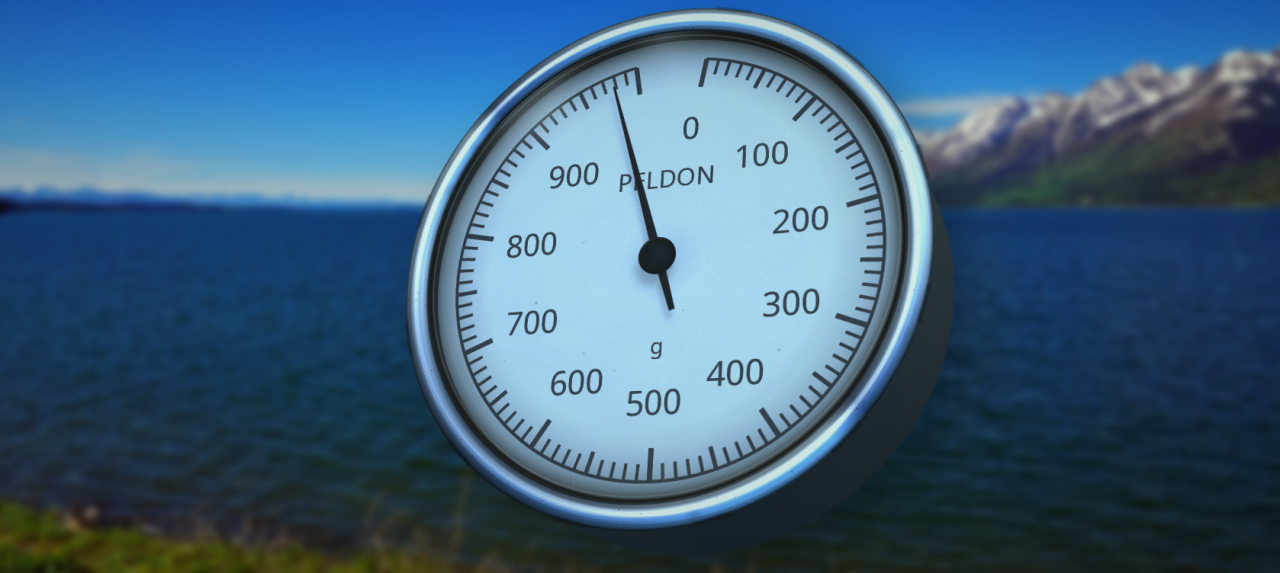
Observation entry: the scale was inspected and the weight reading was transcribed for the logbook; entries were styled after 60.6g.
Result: 980g
